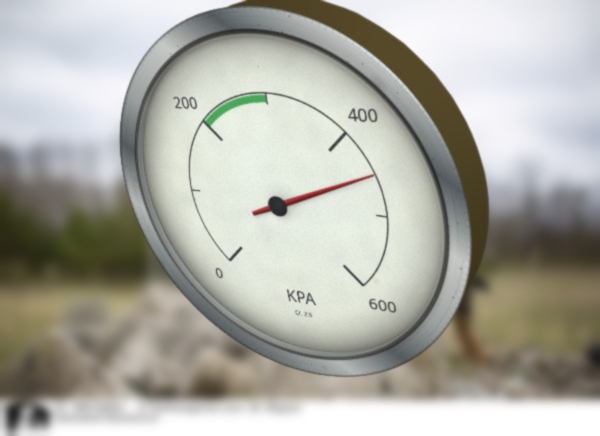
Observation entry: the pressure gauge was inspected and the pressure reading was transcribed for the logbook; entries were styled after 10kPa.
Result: 450kPa
